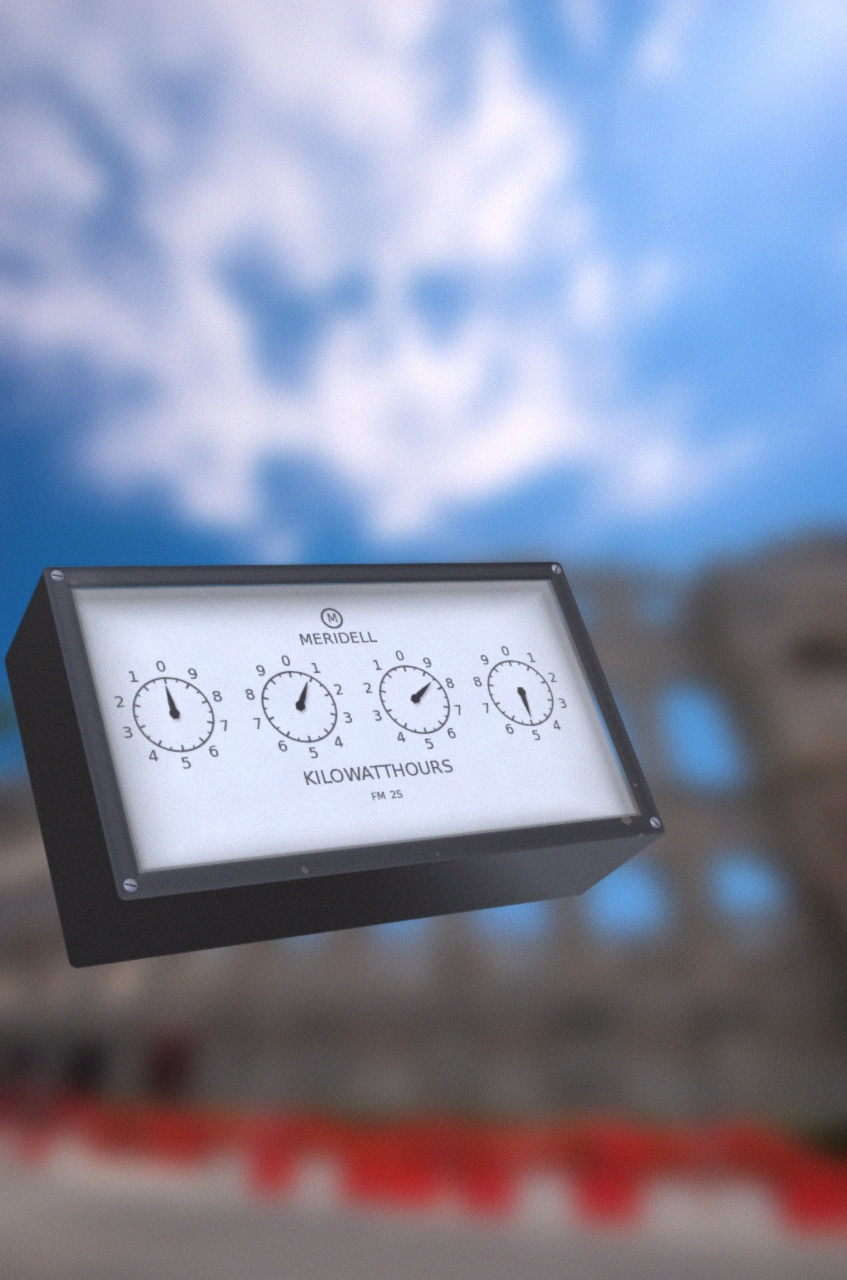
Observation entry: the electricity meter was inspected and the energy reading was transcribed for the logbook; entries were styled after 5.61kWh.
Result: 85kWh
